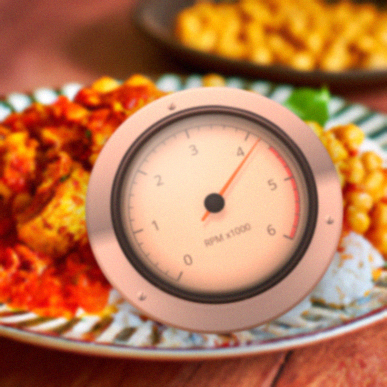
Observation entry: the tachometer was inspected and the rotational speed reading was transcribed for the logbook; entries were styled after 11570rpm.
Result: 4200rpm
